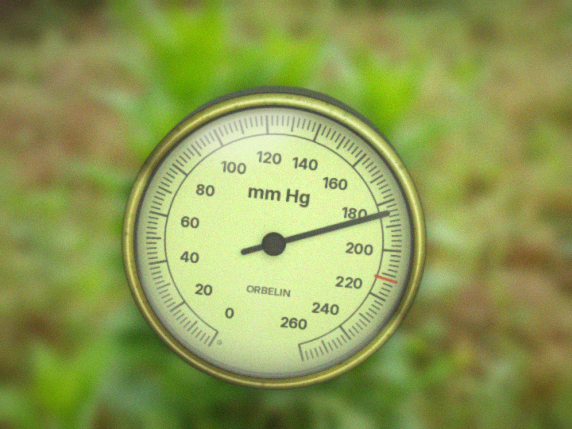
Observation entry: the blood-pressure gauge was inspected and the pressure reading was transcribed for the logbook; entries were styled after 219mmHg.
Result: 184mmHg
